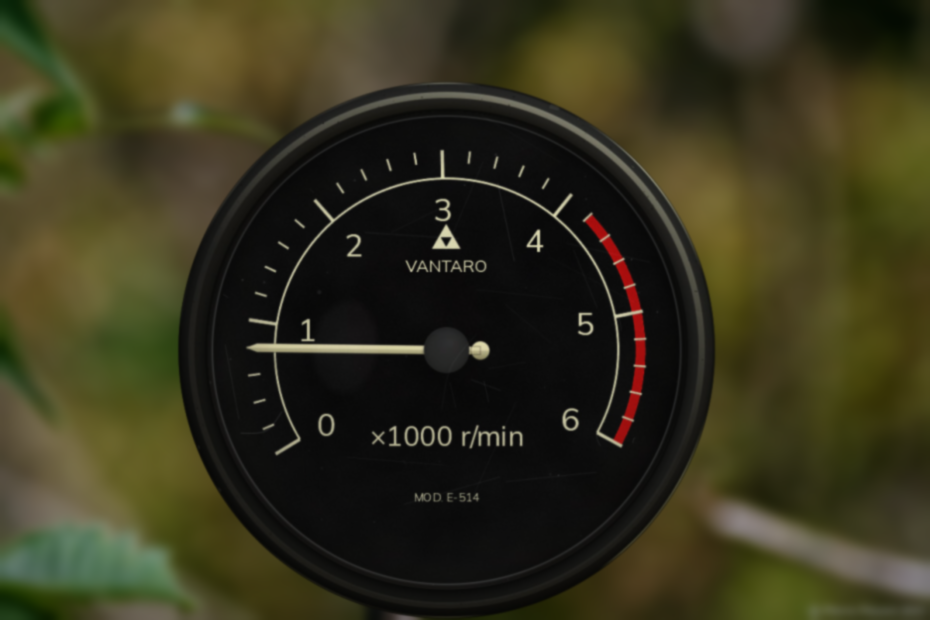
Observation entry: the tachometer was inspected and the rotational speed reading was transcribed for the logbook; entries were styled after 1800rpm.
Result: 800rpm
